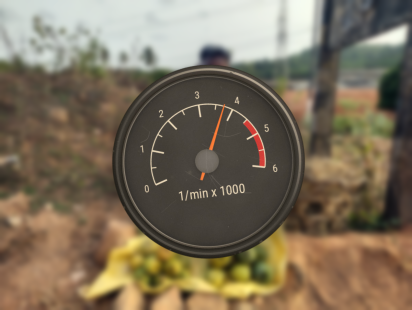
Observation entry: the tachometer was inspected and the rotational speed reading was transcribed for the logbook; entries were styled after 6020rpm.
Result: 3750rpm
